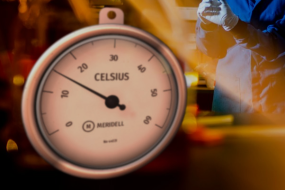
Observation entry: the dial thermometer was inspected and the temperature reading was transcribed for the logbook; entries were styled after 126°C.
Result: 15°C
